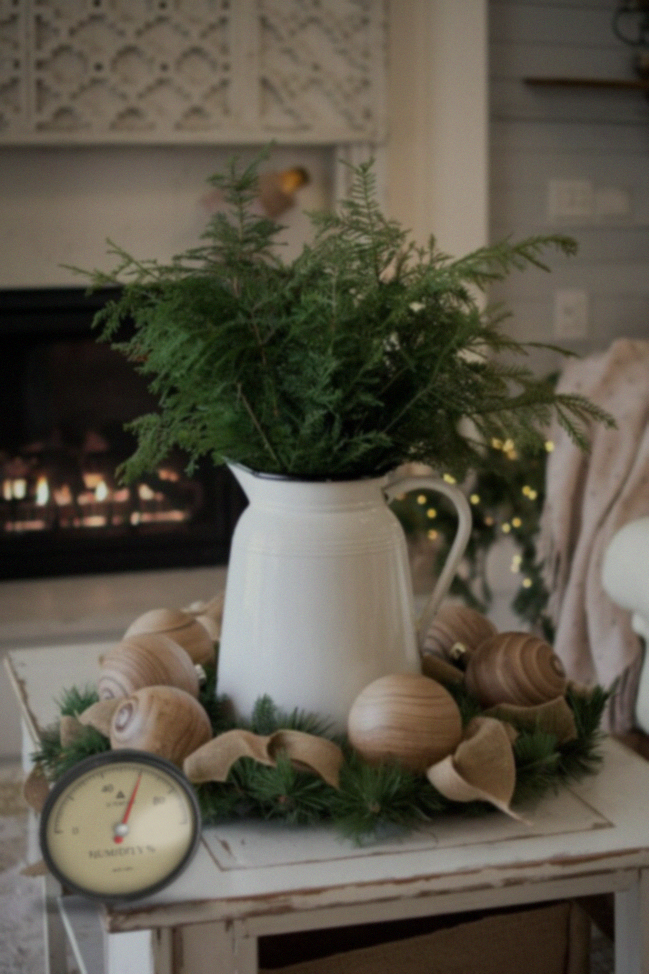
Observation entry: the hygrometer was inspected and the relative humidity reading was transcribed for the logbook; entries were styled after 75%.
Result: 60%
